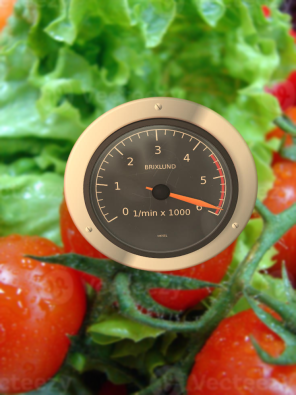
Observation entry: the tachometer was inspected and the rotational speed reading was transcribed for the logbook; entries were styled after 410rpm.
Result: 5800rpm
